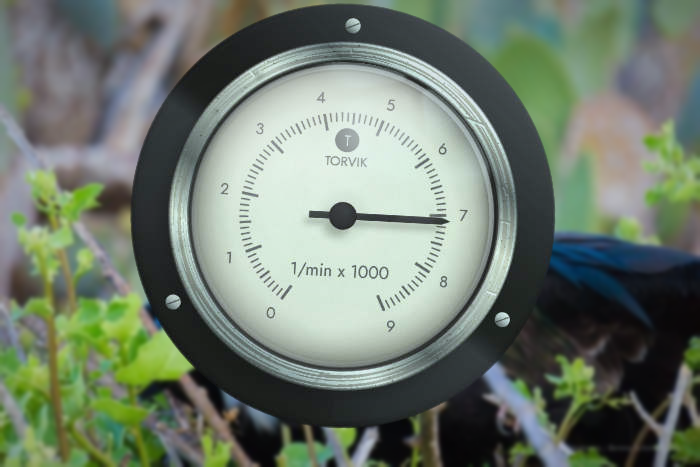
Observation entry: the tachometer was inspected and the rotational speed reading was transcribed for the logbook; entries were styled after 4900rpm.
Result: 7100rpm
